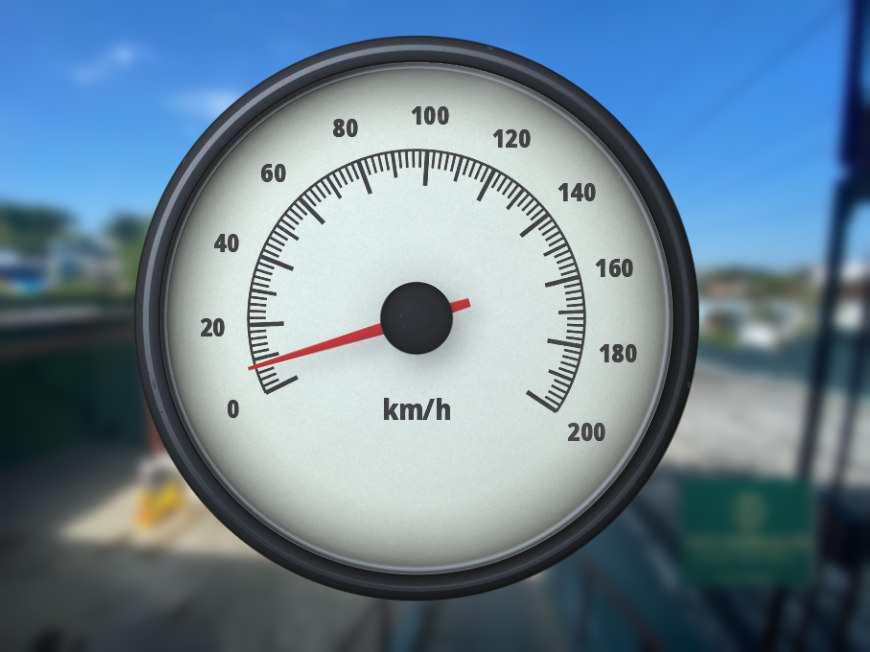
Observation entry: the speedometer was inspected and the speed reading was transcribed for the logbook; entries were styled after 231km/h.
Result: 8km/h
